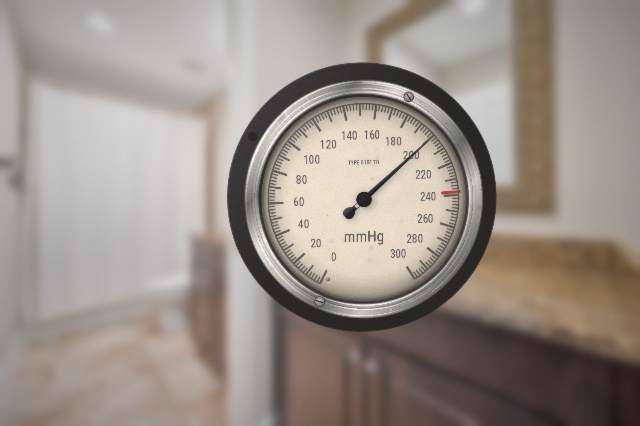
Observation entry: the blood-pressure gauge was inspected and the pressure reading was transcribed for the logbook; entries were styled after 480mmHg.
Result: 200mmHg
